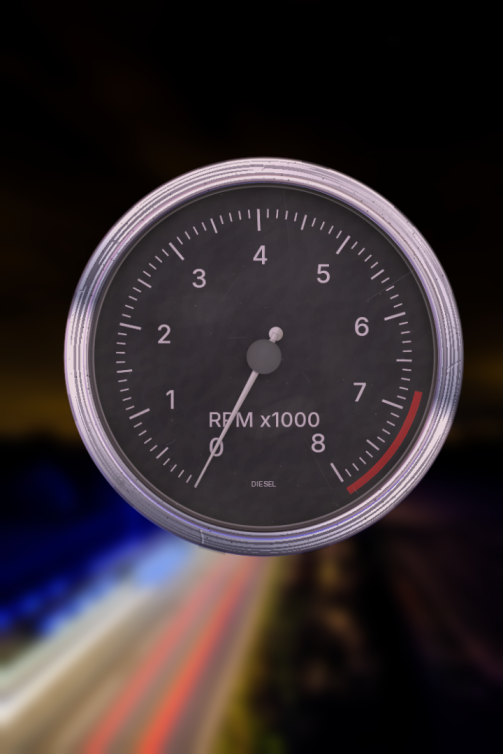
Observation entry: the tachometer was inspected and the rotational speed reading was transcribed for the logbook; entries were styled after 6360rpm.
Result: 0rpm
